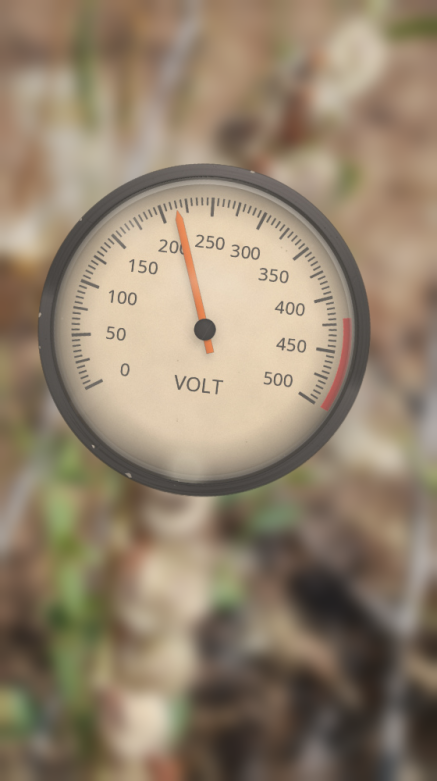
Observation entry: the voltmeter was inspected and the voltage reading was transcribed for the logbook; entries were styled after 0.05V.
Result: 215V
